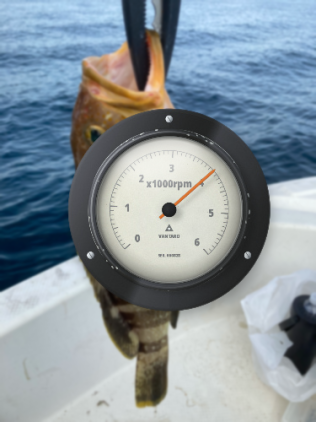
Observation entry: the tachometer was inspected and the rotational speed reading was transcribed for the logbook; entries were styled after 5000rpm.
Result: 4000rpm
